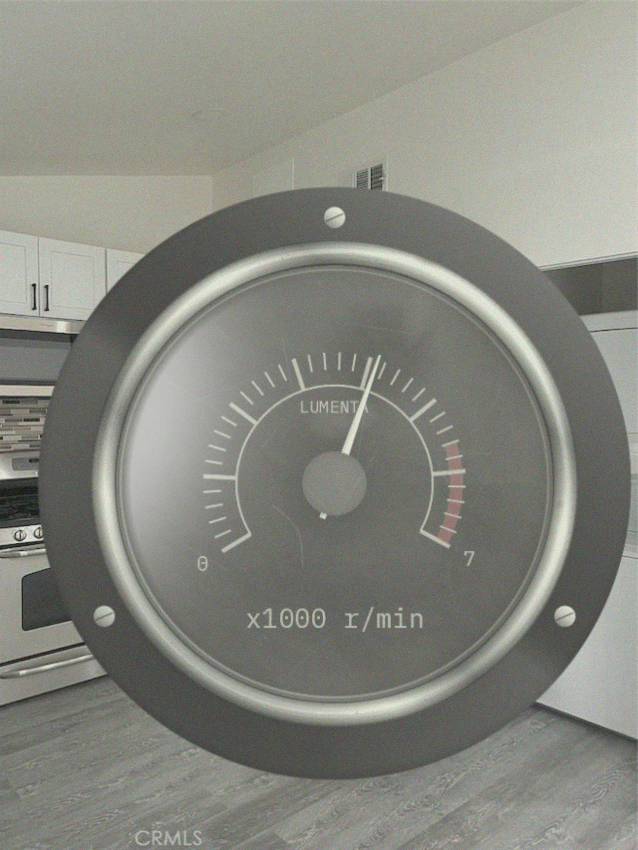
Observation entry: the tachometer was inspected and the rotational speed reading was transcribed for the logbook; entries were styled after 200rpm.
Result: 4100rpm
